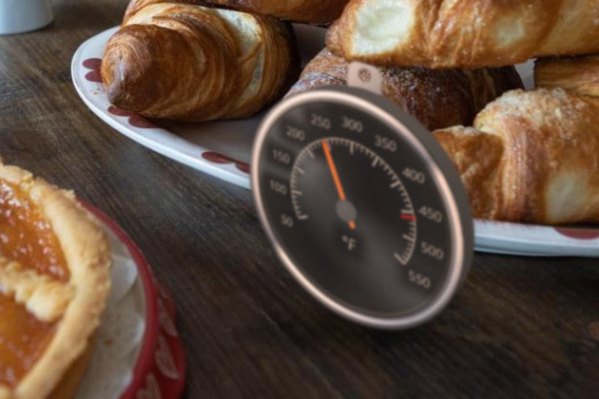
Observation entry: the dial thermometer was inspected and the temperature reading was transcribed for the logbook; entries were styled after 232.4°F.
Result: 250°F
